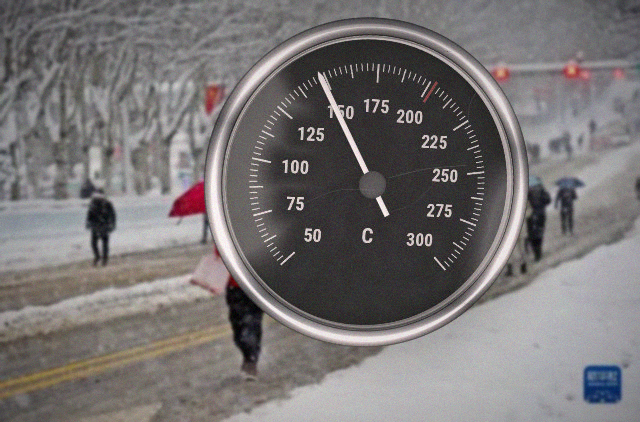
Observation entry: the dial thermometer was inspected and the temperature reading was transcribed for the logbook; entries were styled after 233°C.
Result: 147.5°C
